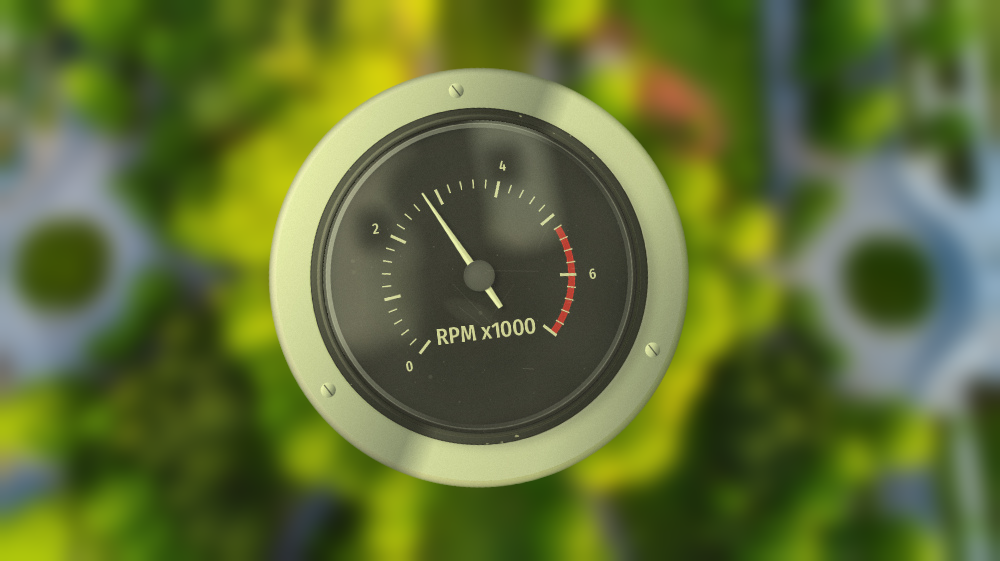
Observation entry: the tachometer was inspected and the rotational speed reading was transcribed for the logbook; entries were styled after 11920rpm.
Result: 2800rpm
